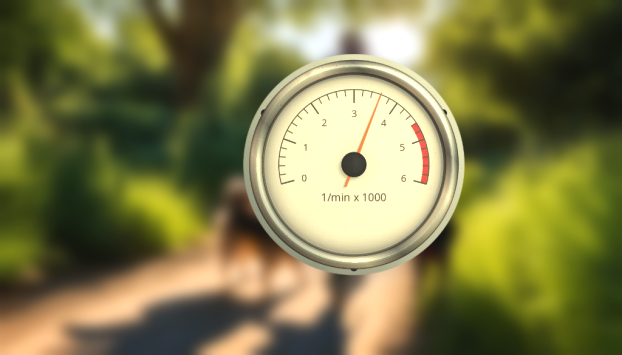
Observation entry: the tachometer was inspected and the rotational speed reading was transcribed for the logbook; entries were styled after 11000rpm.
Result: 3600rpm
